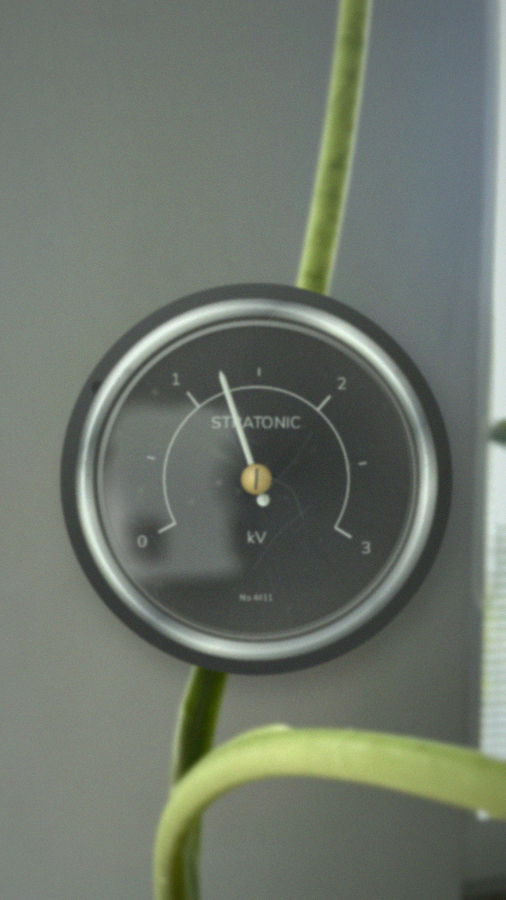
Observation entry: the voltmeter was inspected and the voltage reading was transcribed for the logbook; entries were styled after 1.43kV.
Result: 1.25kV
